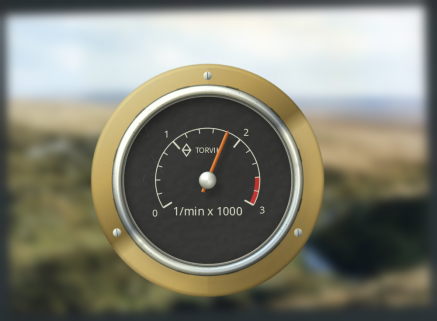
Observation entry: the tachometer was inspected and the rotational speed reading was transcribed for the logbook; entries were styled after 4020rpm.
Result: 1800rpm
